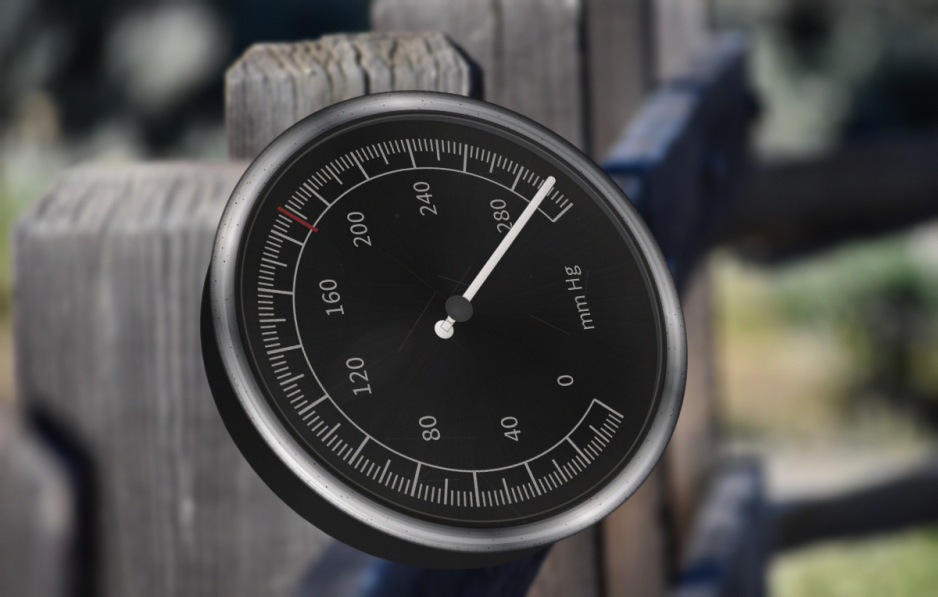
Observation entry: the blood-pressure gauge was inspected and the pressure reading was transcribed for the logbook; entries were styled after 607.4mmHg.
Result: 290mmHg
